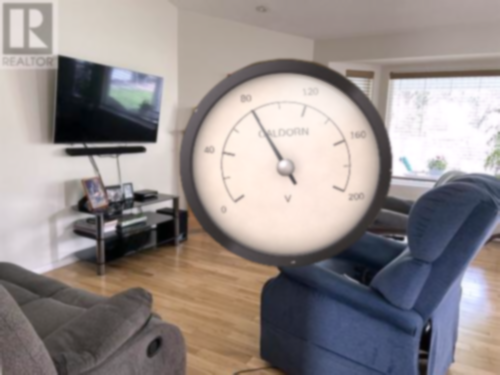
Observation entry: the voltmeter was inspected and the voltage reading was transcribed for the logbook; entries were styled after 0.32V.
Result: 80V
